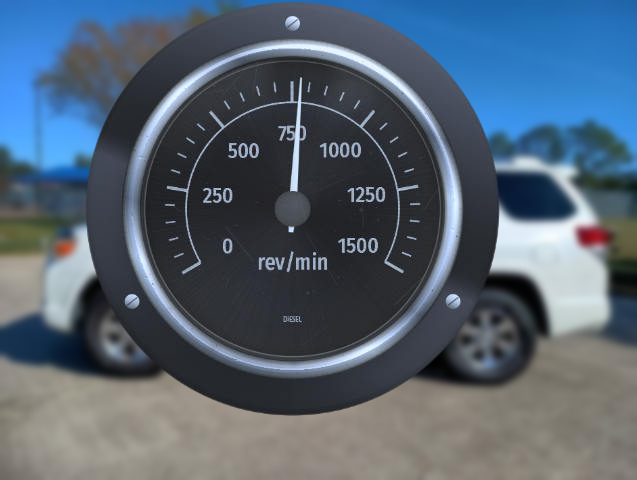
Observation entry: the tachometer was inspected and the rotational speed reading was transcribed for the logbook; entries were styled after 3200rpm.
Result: 775rpm
